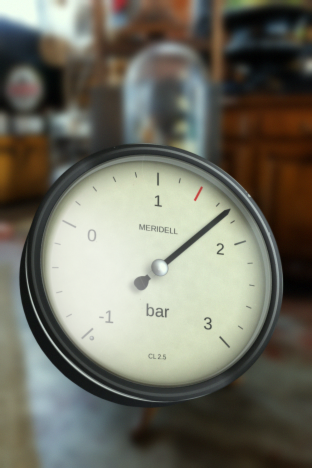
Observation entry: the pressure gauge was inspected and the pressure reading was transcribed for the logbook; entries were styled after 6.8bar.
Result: 1.7bar
